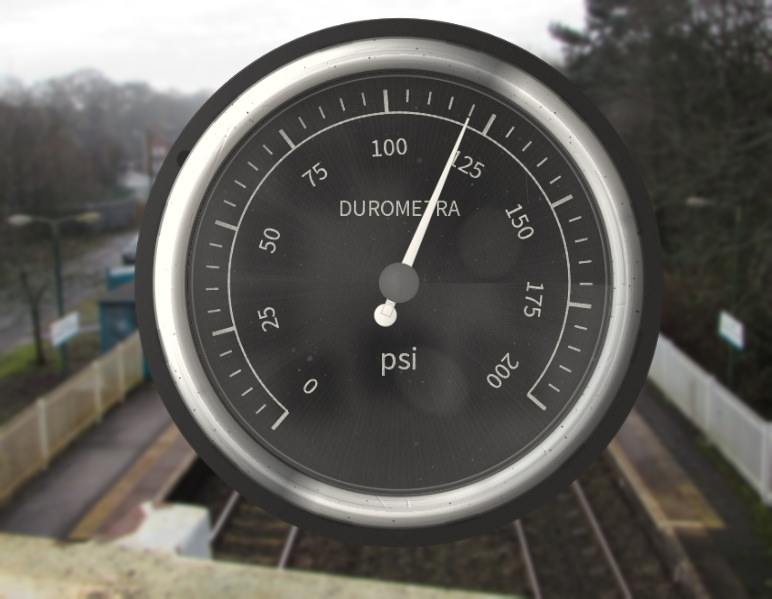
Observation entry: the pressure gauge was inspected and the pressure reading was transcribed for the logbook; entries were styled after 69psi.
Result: 120psi
